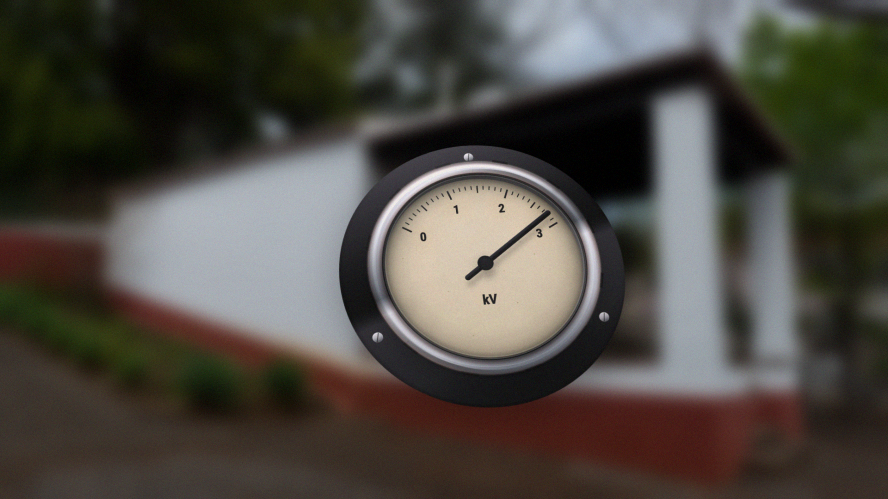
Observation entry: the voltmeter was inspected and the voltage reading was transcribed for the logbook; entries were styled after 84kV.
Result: 2.8kV
